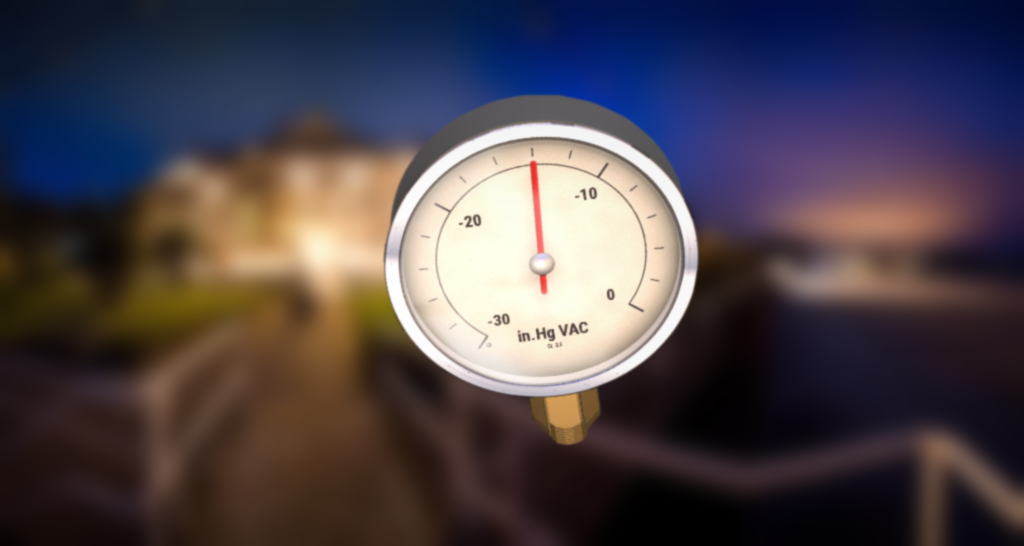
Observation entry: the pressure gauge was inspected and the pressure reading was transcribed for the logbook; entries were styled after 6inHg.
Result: -14inHg
